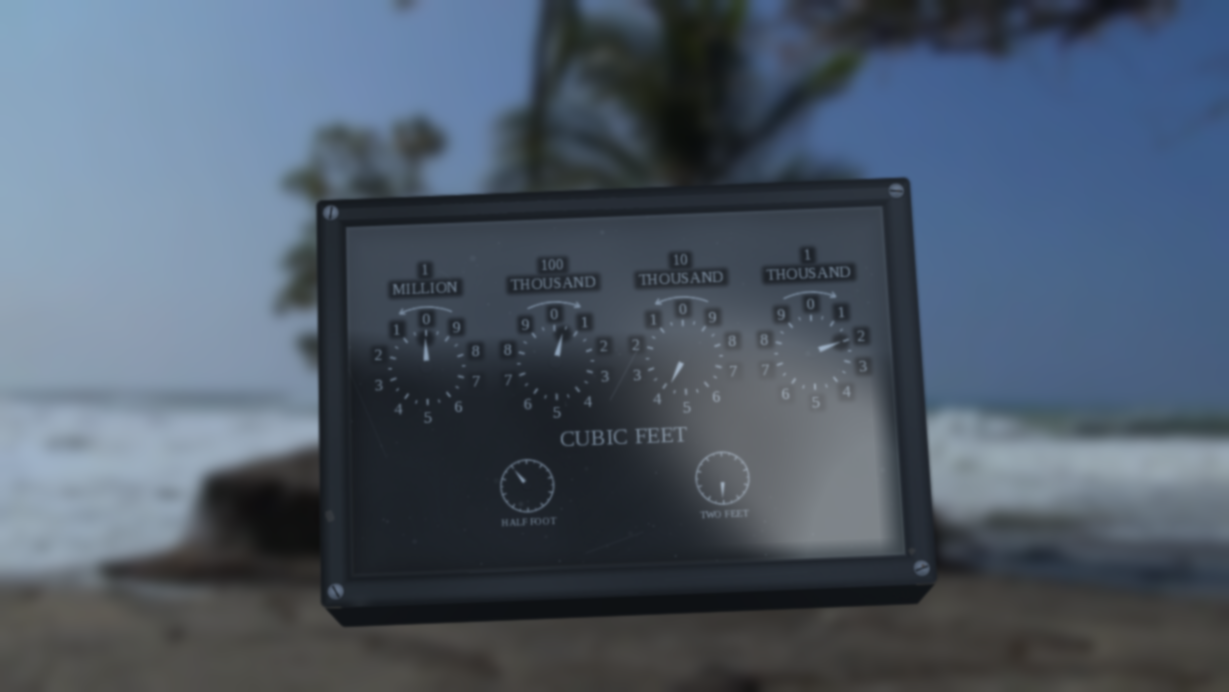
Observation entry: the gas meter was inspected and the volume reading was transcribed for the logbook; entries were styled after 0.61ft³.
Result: 4200ft³
